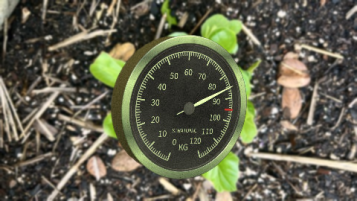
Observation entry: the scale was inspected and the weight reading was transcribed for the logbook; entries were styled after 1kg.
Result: 85kg
